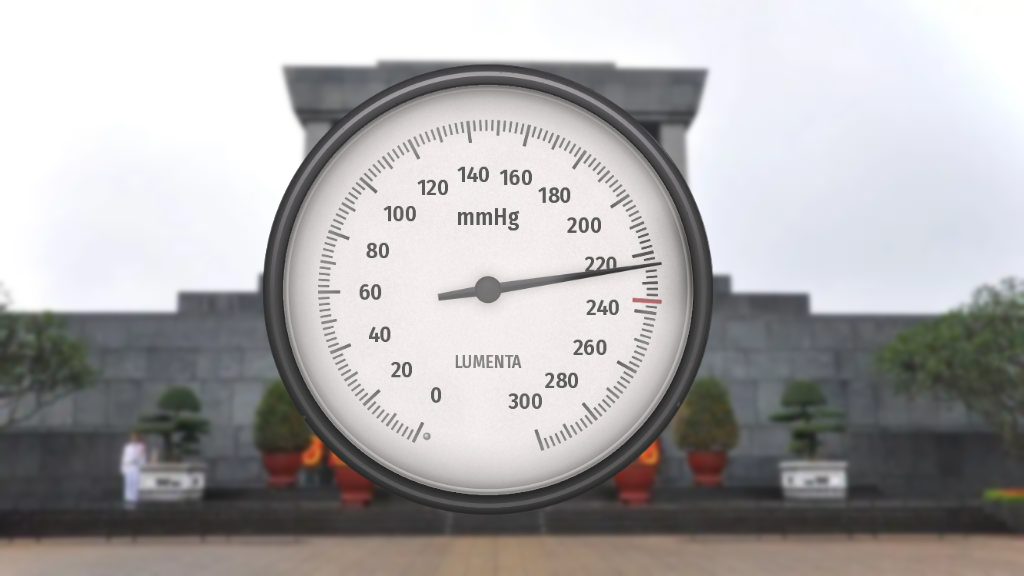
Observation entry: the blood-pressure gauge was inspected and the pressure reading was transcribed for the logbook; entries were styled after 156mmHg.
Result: 224mmHg
